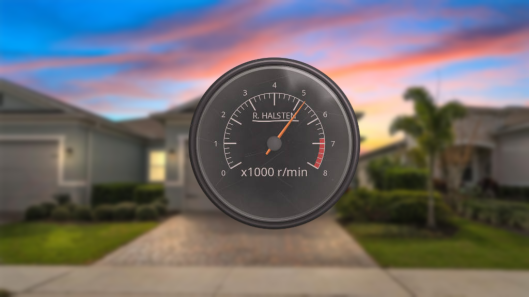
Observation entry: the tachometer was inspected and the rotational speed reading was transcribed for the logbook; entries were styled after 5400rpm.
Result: 5200rpm
